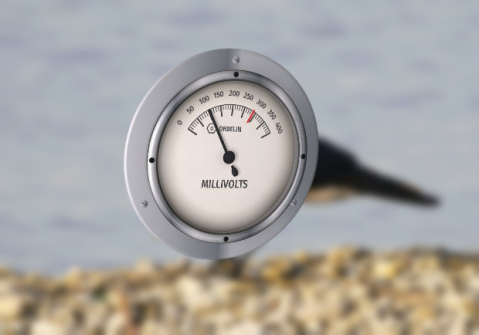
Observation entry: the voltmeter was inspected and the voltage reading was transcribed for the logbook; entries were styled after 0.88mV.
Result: 100mV
